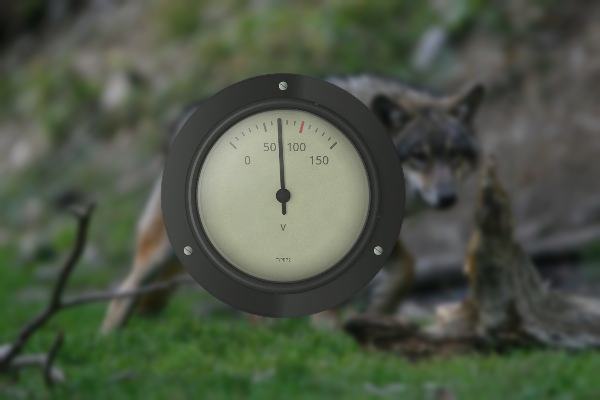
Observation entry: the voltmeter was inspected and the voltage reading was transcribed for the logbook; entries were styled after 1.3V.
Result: 70V
